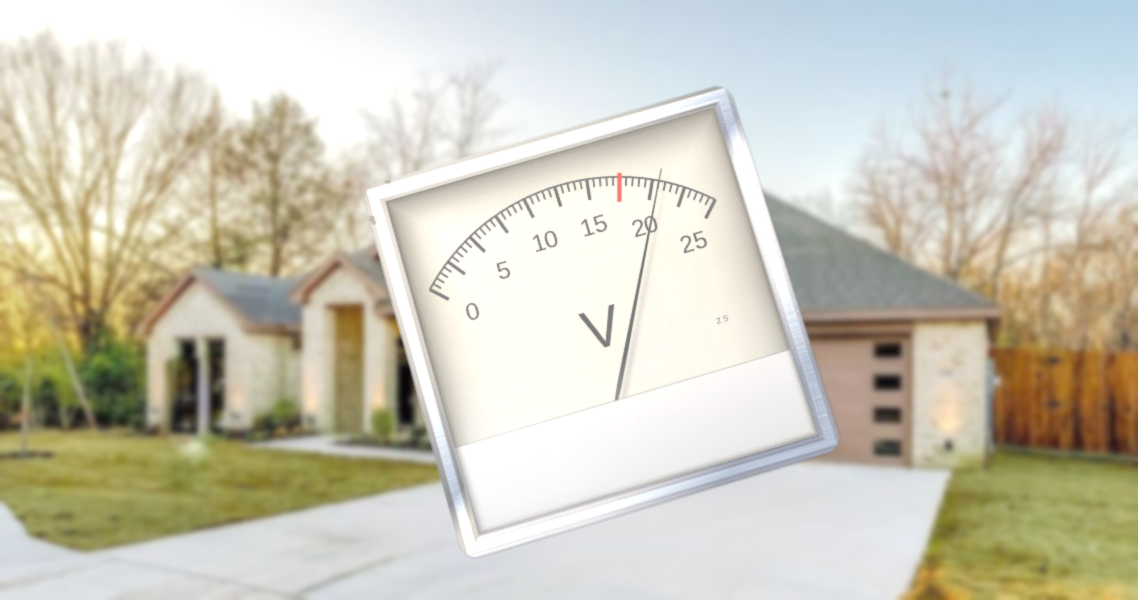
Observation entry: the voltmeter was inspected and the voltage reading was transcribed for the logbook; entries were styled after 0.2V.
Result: 20.5V
